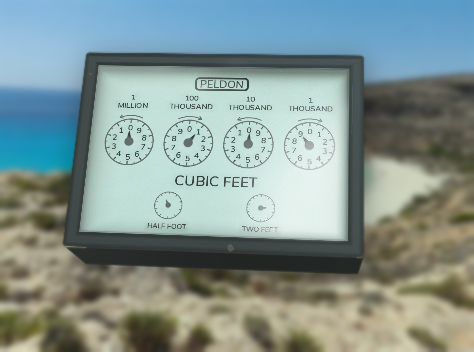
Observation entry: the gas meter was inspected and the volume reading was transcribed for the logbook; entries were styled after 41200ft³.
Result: 9900ft³
